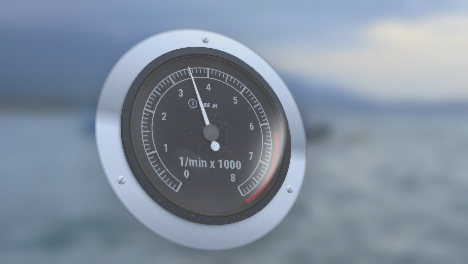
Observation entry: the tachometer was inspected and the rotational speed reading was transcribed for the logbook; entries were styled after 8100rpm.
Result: 3500rpm
